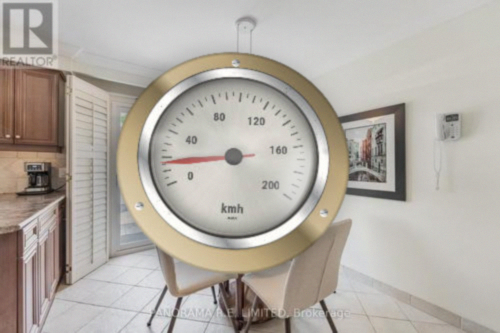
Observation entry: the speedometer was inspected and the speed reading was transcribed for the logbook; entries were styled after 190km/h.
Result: 15km/h
